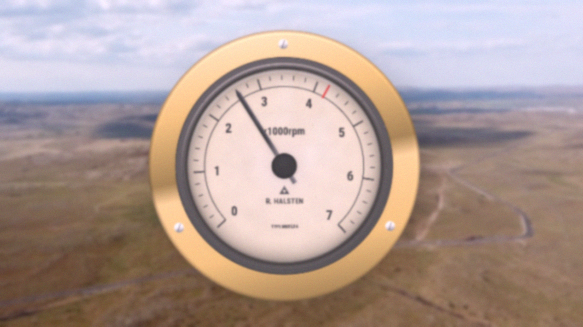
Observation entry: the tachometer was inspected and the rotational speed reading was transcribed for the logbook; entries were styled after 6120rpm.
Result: 2600rpm
